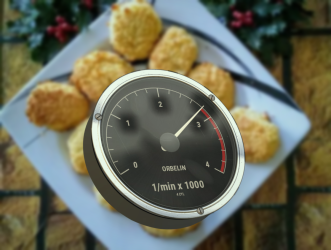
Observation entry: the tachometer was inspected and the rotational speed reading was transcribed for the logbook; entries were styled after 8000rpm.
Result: 2800rpm
